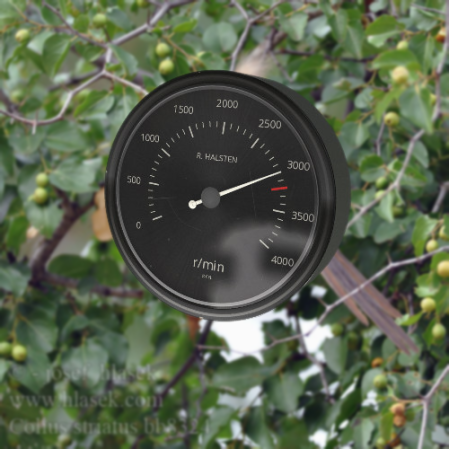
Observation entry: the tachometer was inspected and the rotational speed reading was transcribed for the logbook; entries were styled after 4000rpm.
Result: 3000rpm
